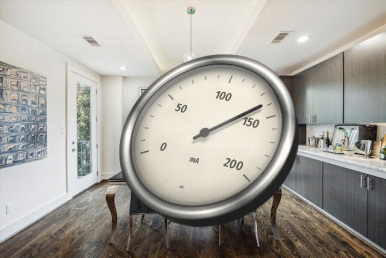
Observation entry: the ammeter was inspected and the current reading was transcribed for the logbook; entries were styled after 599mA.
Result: 140mA
